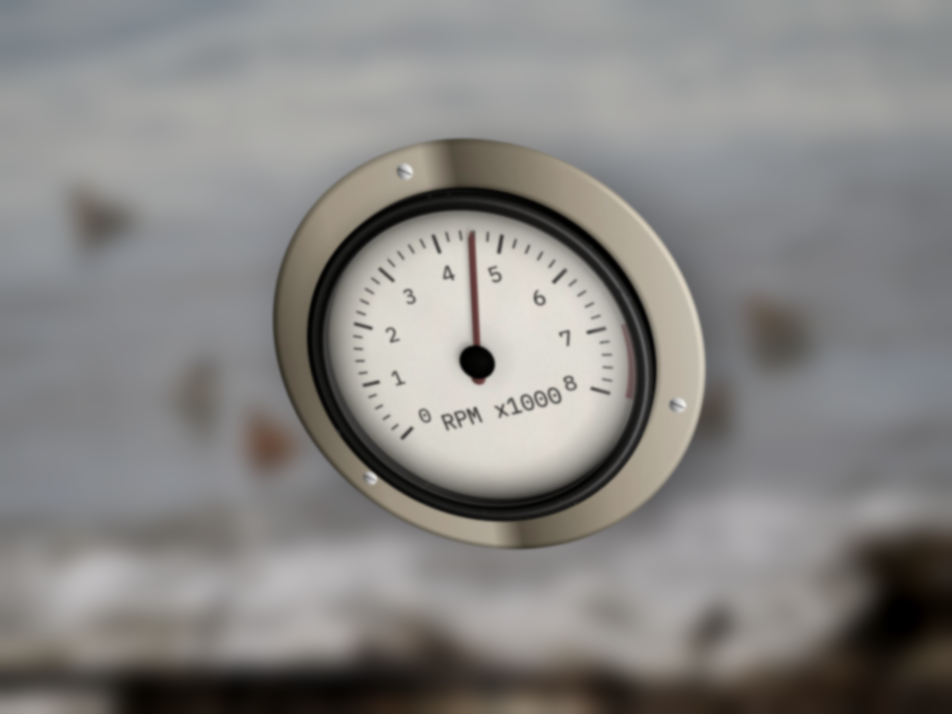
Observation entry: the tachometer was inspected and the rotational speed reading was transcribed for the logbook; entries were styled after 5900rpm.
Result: 4600rpm
